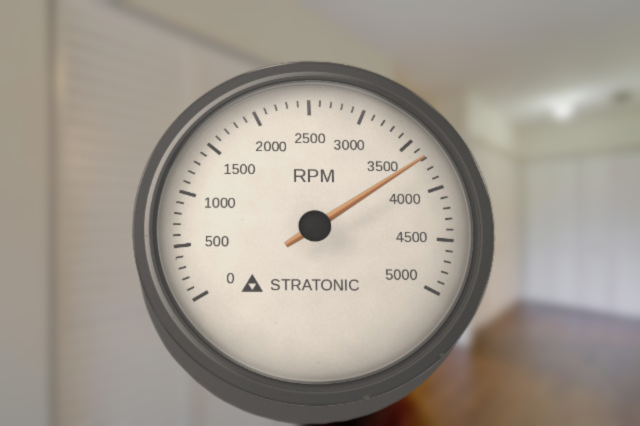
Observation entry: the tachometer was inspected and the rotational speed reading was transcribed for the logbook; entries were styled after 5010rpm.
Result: 3700rpm
